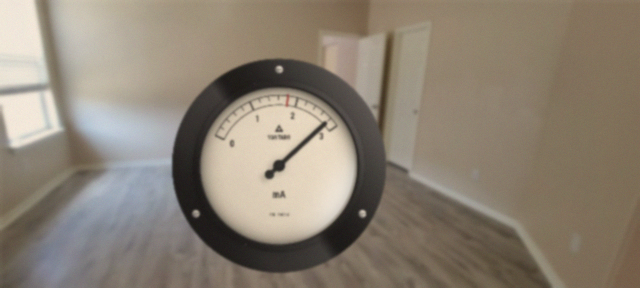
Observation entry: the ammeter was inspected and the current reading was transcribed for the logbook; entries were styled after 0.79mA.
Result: 2.8mA
